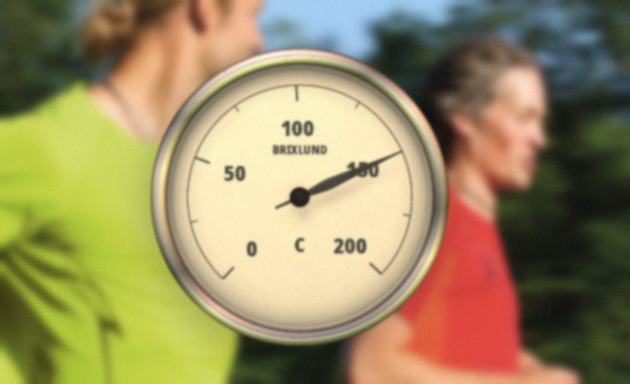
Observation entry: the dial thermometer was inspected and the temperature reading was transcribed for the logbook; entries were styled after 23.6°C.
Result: 150°C
